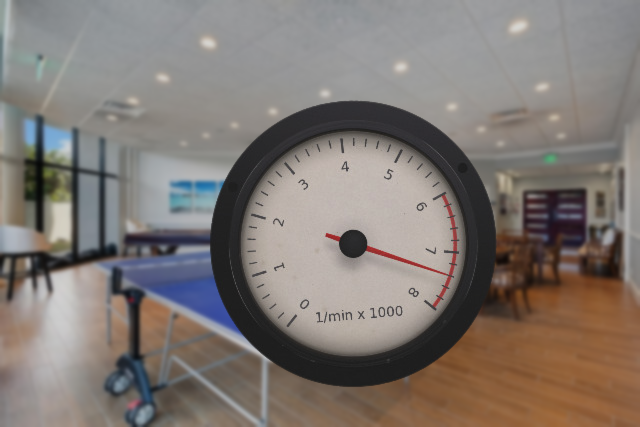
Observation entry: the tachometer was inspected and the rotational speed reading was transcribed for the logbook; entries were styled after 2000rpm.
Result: 7400rpm
